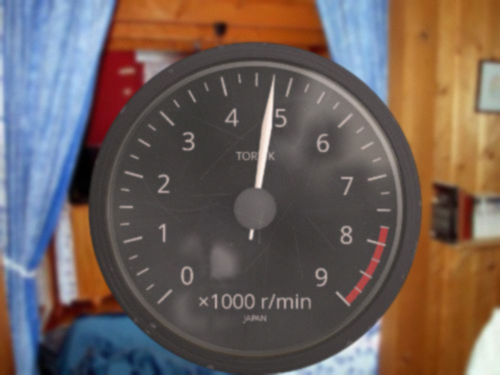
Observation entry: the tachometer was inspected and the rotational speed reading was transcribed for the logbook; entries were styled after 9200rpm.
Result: 4750rpm
